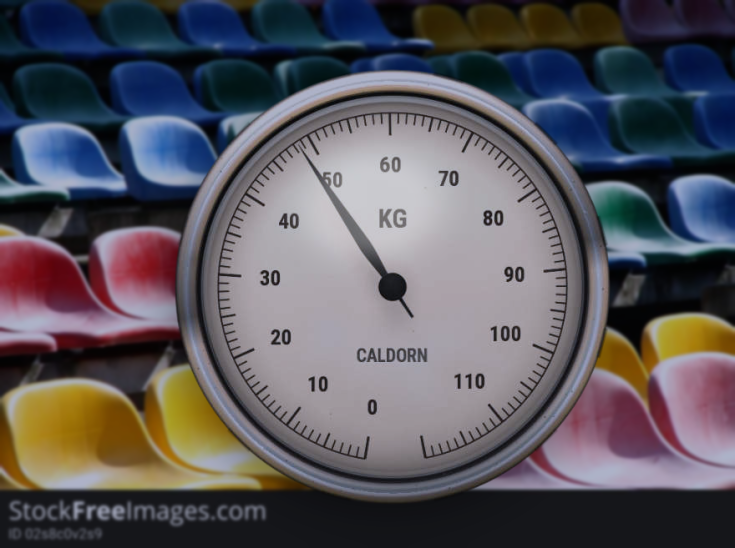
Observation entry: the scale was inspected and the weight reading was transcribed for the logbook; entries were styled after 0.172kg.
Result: 48.5kg
